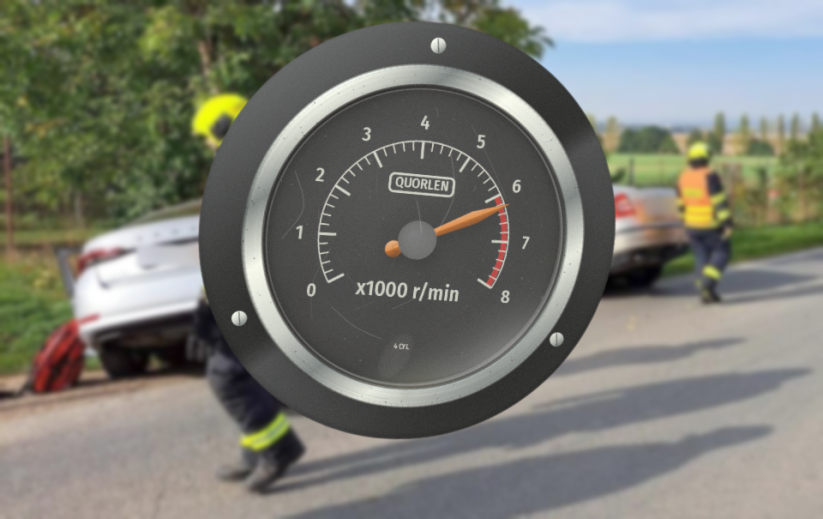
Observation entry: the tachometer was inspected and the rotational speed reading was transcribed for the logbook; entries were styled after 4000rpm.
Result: 6200rpm
